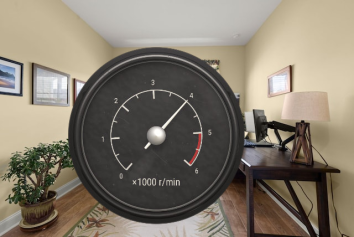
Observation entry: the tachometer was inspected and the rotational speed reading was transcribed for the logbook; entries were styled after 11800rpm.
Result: 4000rpm
